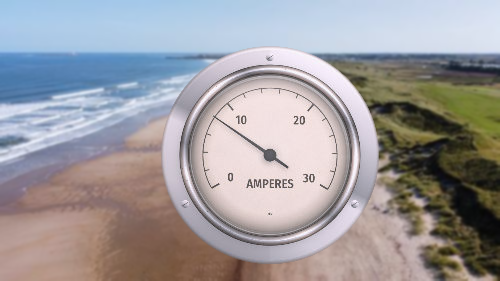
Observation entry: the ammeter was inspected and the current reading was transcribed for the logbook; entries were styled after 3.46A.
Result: 8A
